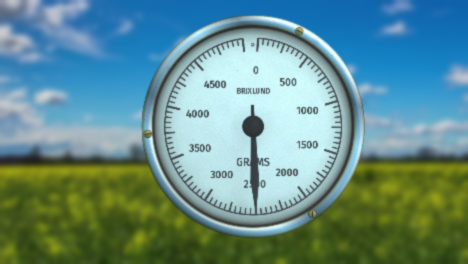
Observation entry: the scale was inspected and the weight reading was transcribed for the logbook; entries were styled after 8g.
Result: 2500g
